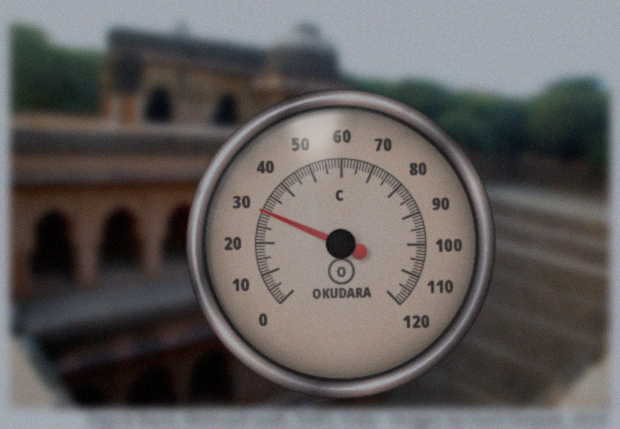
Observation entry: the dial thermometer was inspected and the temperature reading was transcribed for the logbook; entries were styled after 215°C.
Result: 30°C
